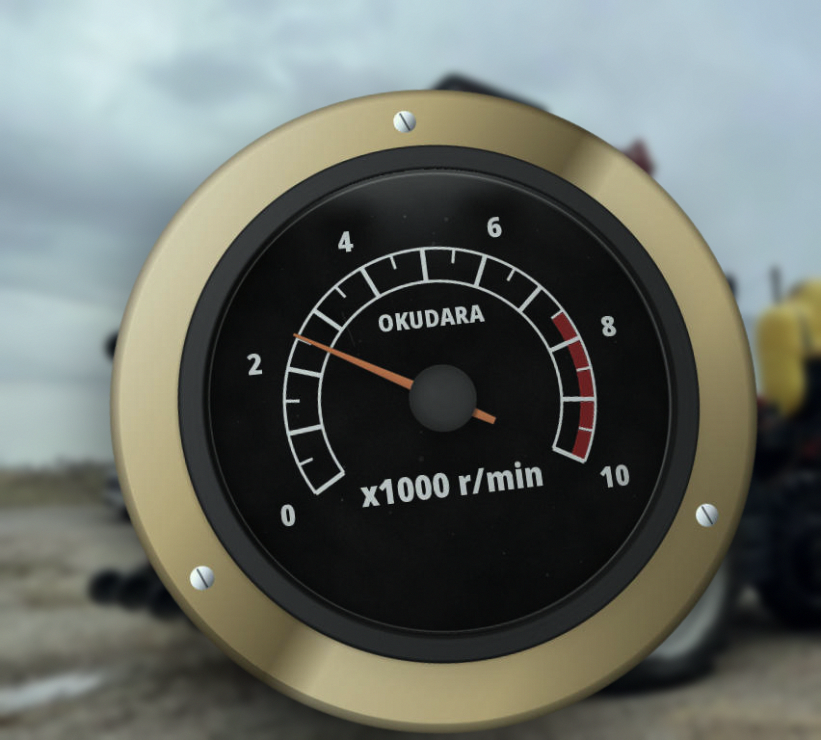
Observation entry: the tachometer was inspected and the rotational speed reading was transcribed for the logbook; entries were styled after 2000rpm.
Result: 2500rpm
